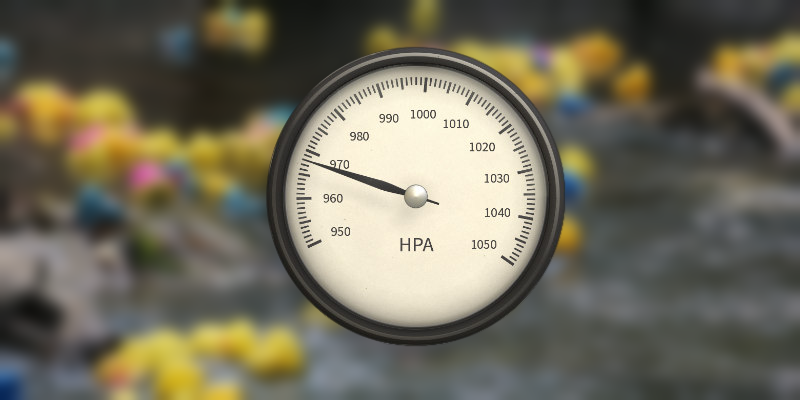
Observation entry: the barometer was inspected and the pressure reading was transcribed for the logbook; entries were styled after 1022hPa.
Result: 968hPa
